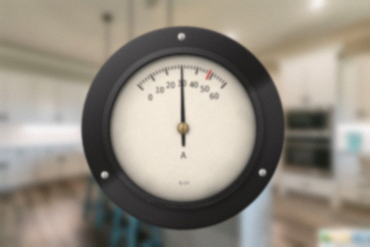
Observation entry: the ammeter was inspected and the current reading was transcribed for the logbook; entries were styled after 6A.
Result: 30A
